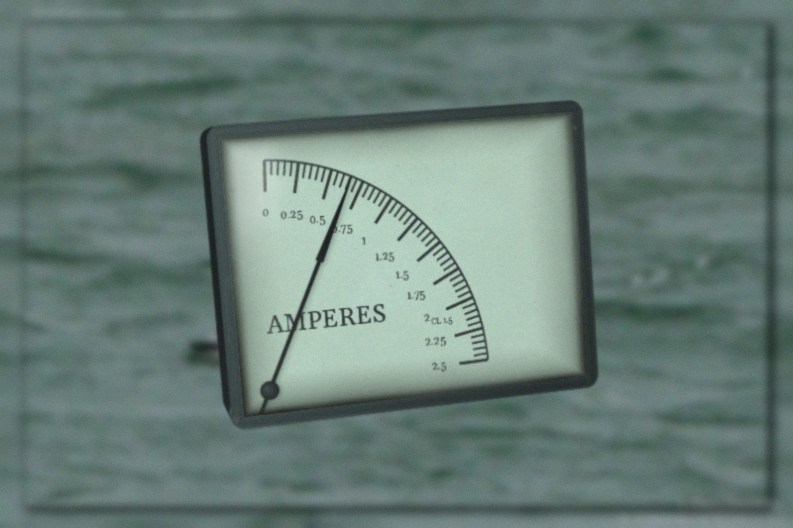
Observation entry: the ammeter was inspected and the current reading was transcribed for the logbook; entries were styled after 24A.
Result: 0.65A
